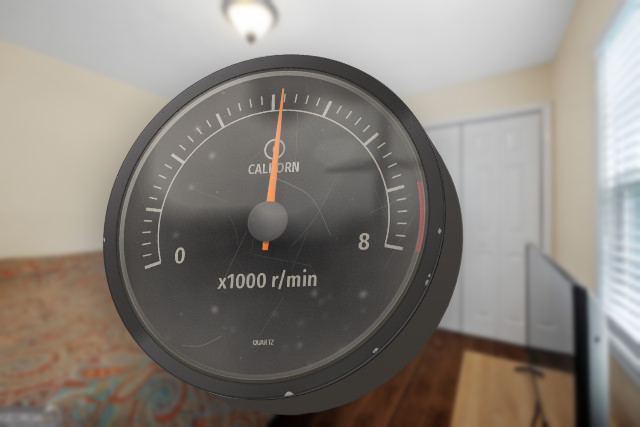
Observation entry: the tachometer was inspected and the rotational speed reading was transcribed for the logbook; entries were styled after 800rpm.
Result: 4200rpm
